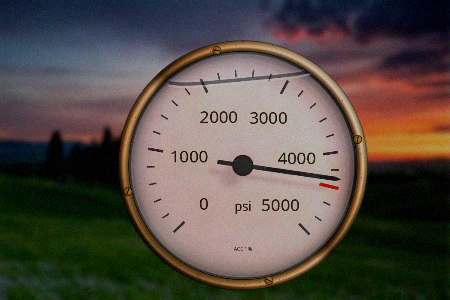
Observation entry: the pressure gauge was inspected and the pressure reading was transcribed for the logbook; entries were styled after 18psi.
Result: 4300psi
